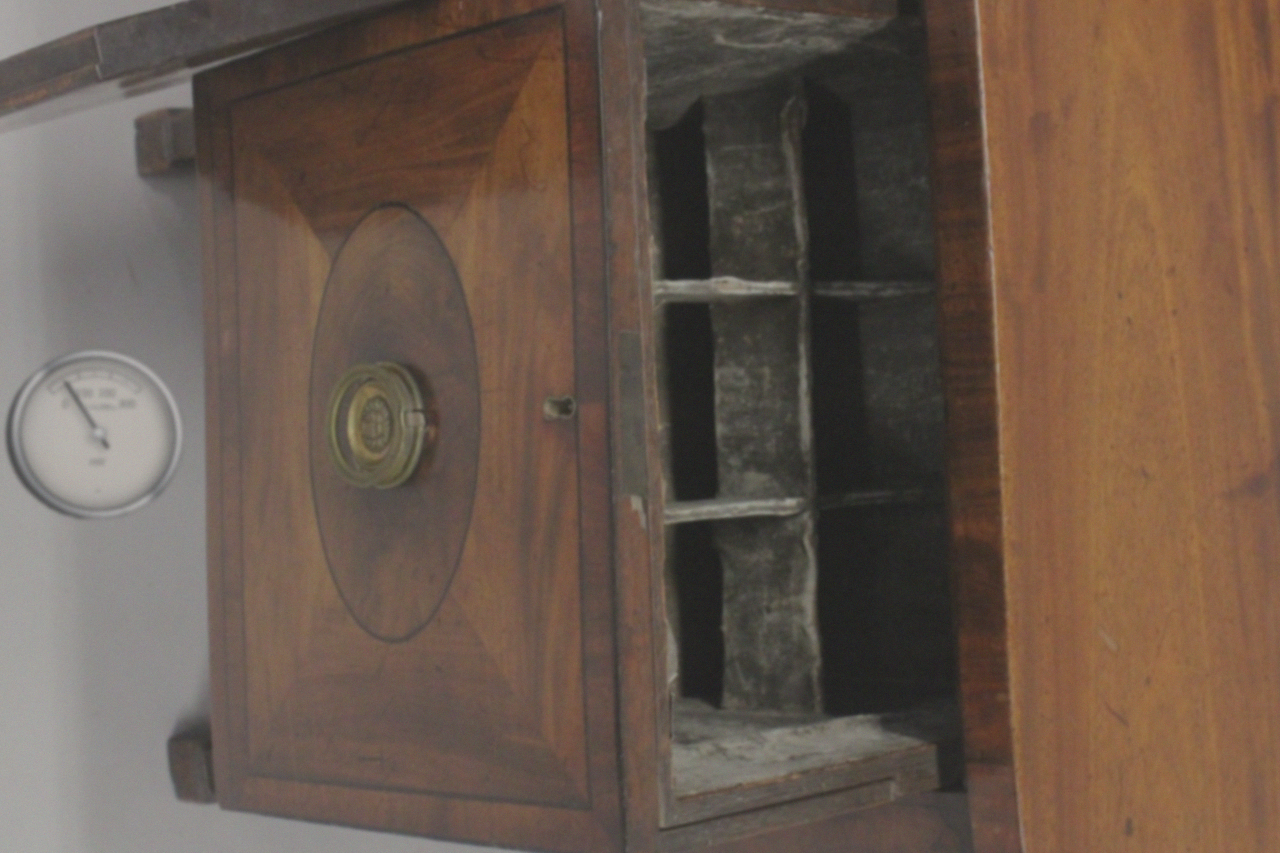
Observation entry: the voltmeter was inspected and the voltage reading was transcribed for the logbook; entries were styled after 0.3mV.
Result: 50mV
